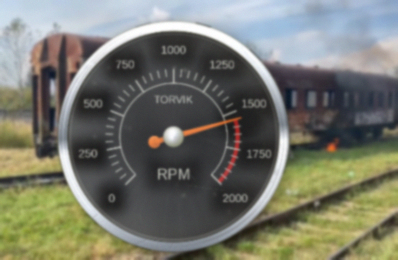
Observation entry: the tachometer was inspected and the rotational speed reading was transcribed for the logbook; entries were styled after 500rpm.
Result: 1550rpm
